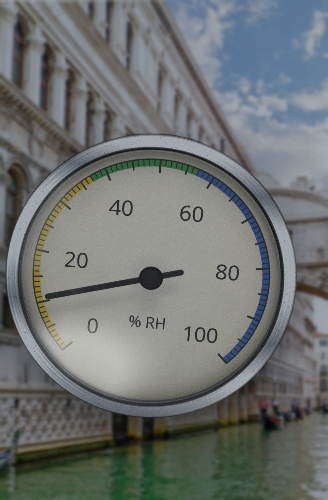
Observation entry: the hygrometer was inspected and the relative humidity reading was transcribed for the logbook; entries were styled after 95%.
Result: 11%
